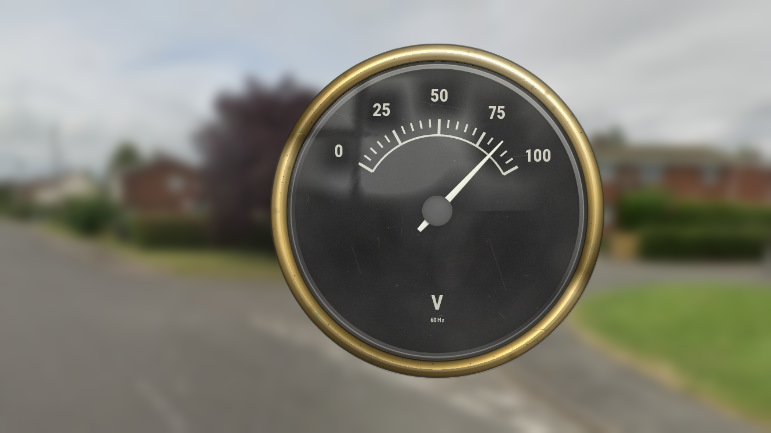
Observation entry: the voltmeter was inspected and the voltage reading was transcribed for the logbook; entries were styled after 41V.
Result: 85V
